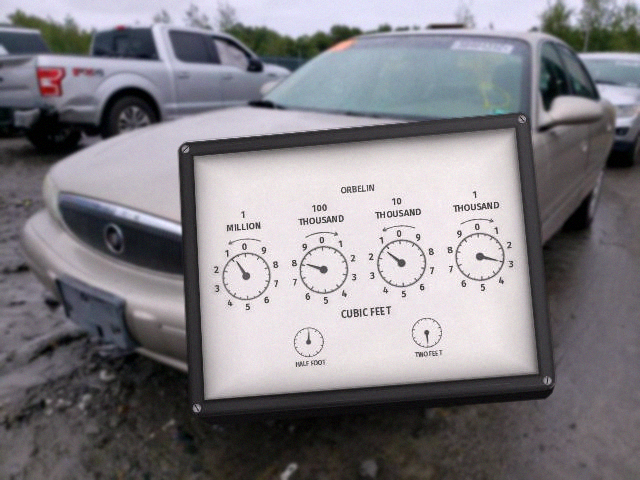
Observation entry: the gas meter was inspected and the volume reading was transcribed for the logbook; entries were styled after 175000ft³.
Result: 81300ft³
